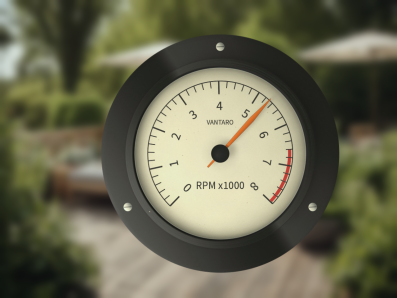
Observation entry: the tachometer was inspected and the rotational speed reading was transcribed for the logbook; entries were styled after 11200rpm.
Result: 5300rpm
